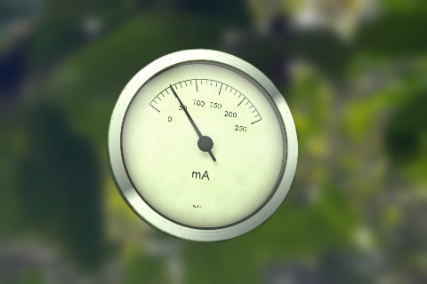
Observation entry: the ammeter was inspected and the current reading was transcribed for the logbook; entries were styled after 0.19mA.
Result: 50mA
